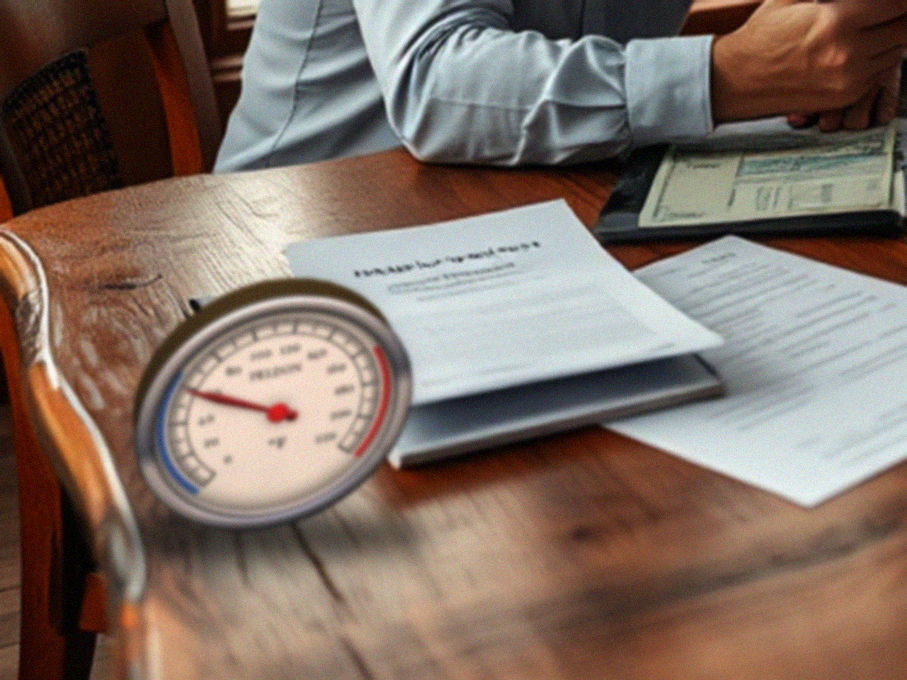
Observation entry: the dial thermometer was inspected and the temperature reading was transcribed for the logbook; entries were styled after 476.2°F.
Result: 60°F
